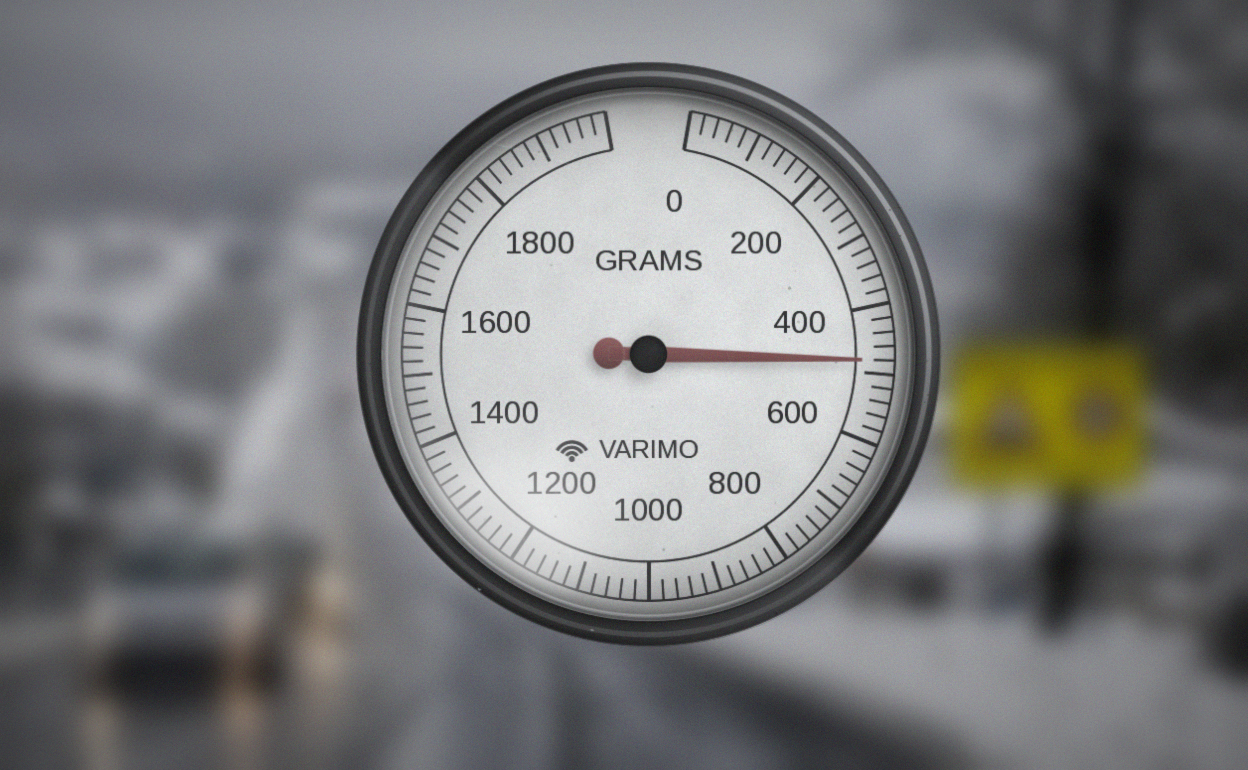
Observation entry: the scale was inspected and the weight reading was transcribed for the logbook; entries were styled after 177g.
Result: 480g
